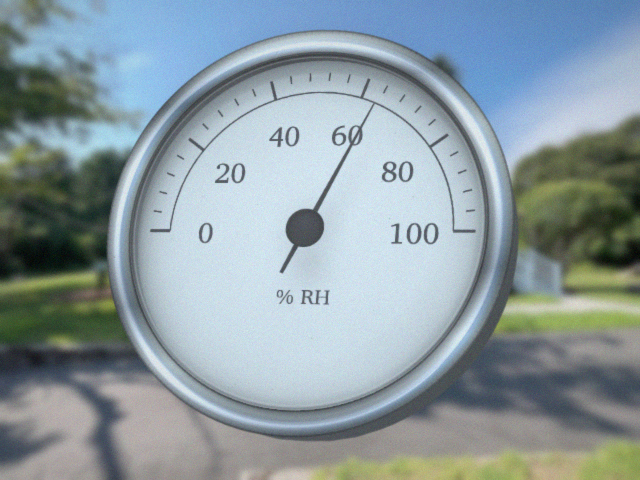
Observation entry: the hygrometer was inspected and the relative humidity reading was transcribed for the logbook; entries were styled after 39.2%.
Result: 64%
